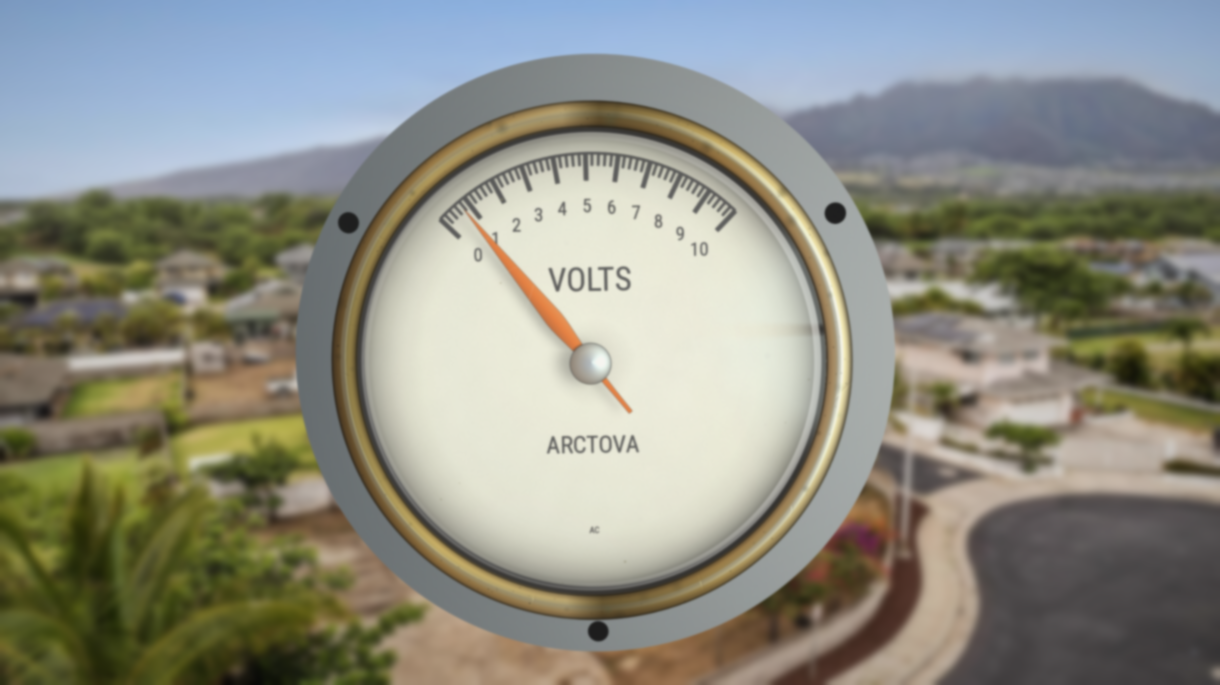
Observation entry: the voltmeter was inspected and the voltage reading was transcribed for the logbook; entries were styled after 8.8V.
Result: 0.8V
